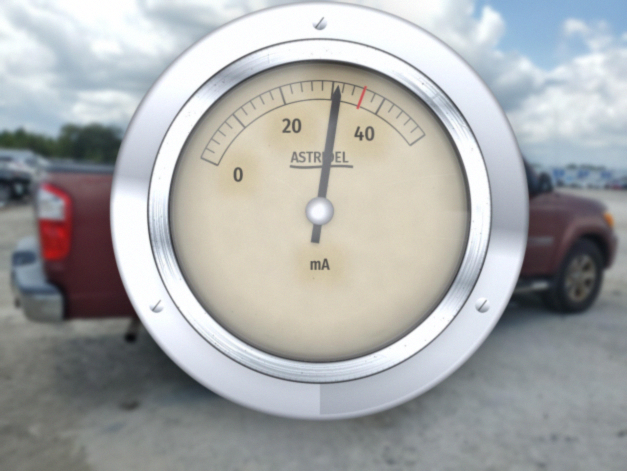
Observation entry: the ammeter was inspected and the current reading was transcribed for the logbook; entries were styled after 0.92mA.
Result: 31mA
